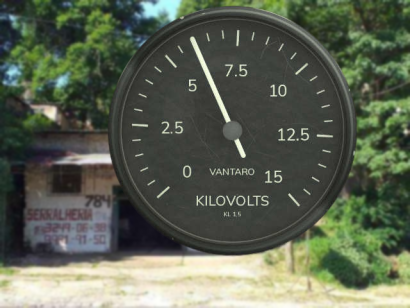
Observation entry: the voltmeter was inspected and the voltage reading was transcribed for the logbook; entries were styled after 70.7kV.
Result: 6kV
